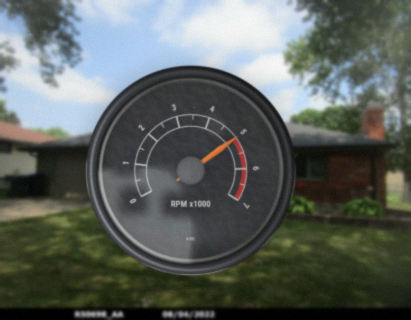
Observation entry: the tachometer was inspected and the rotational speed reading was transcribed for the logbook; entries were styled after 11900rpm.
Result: 5000rpm
